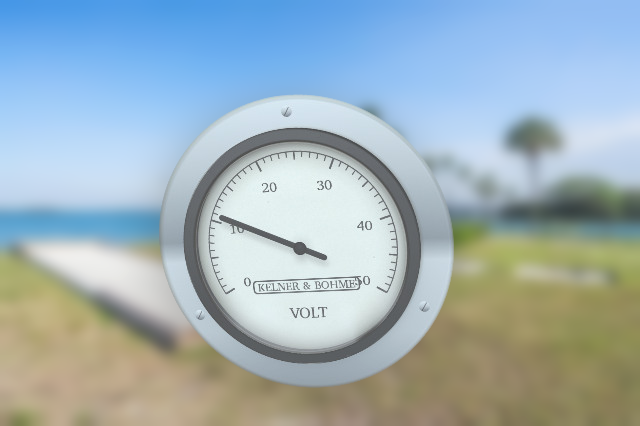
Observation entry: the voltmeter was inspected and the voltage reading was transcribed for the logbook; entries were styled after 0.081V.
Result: 11V
